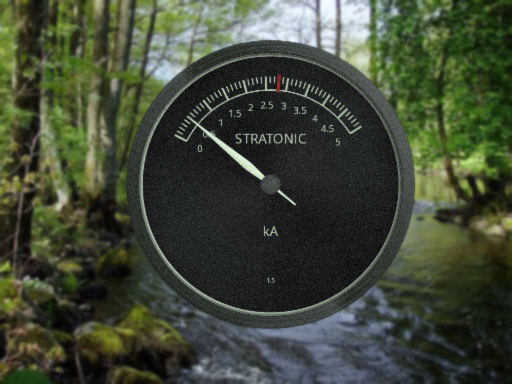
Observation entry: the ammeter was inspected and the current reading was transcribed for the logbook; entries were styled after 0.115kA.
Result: 0.5kA
